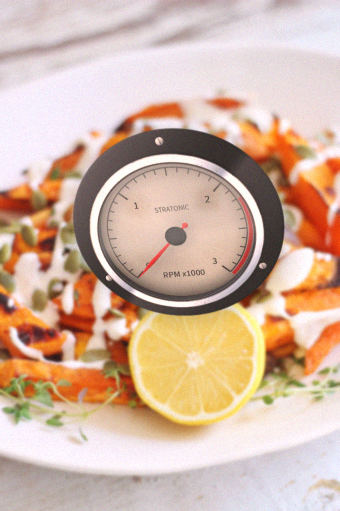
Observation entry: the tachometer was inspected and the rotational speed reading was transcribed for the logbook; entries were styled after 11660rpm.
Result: 0rpm
